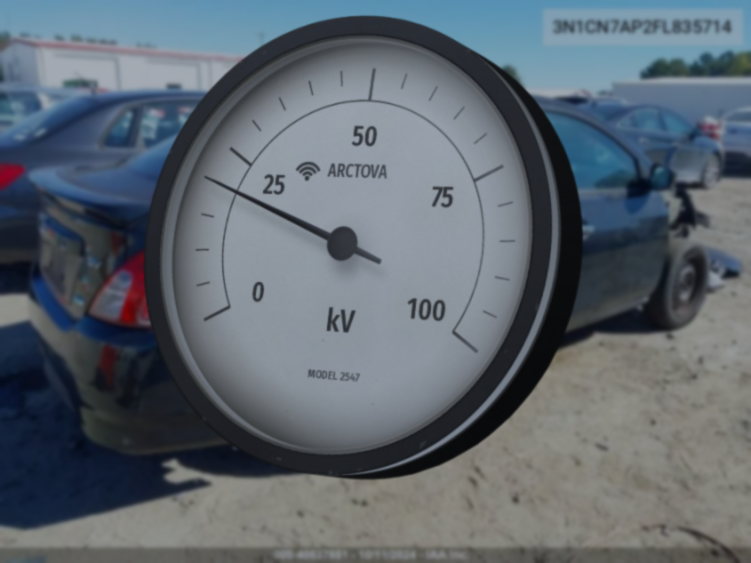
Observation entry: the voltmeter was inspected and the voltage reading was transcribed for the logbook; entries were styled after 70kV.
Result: 20kV
